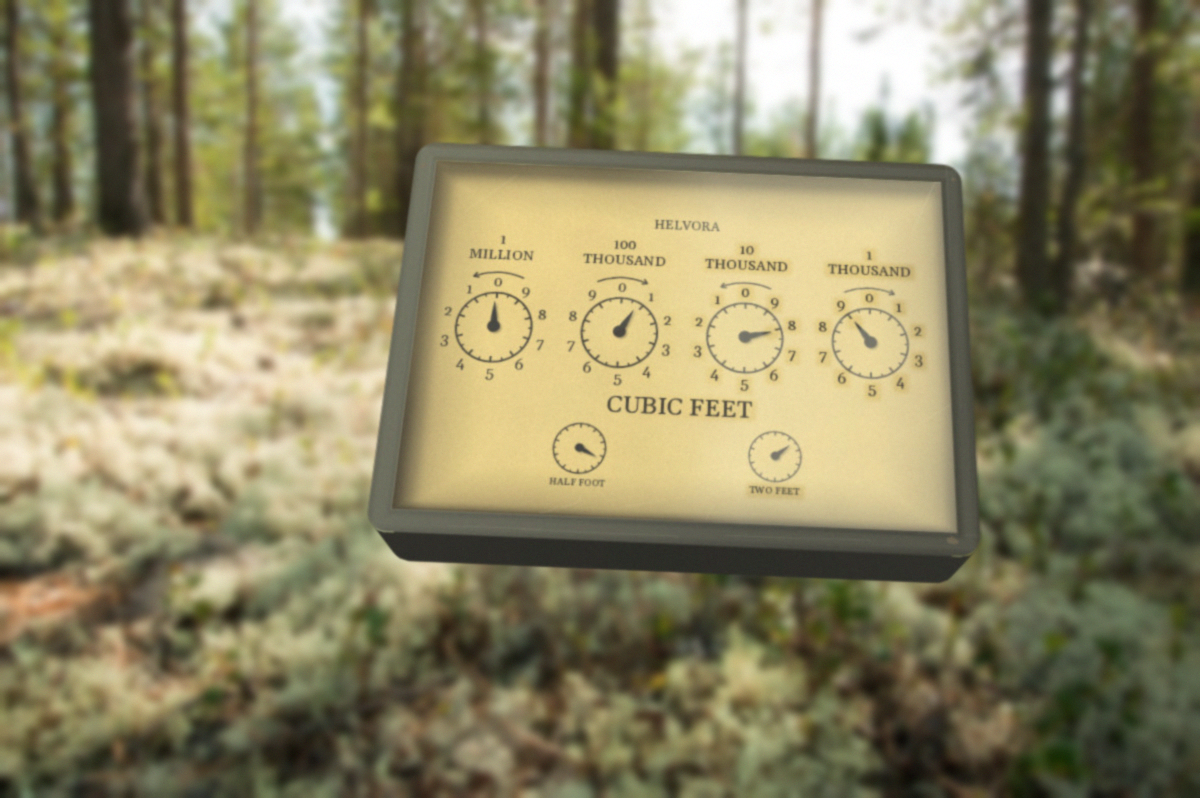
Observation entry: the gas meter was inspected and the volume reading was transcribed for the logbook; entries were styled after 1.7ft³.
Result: 7900ft³
